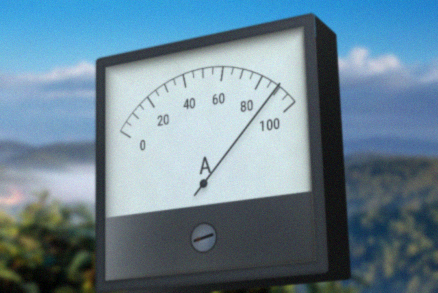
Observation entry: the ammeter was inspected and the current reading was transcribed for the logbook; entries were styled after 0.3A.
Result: 90A
